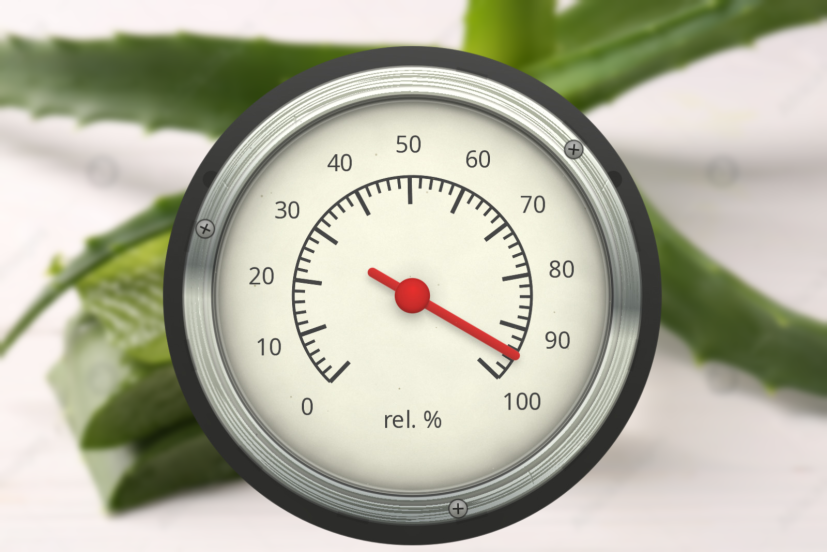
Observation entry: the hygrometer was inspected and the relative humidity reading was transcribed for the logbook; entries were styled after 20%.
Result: 95%
